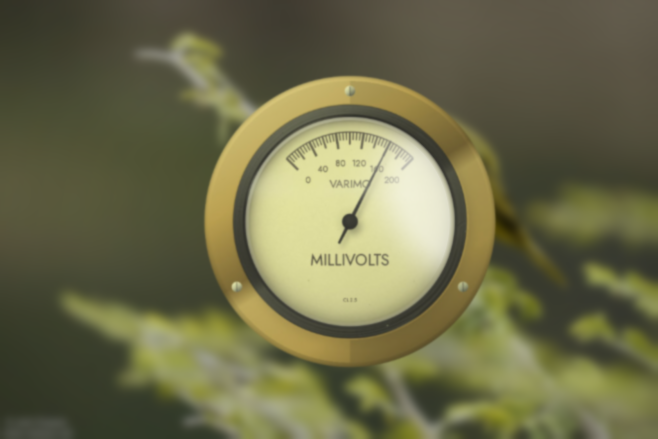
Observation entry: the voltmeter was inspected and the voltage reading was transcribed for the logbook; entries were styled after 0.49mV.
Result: 160mV
